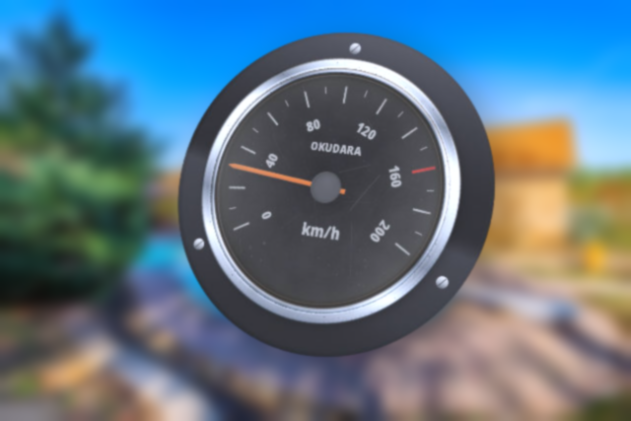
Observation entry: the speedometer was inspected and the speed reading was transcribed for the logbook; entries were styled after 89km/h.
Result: 30km/h
